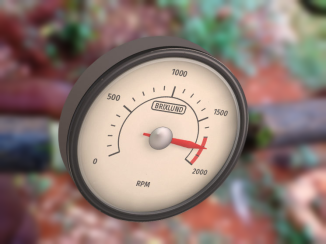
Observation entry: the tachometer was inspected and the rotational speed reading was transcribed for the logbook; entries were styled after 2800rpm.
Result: 1800rpm
